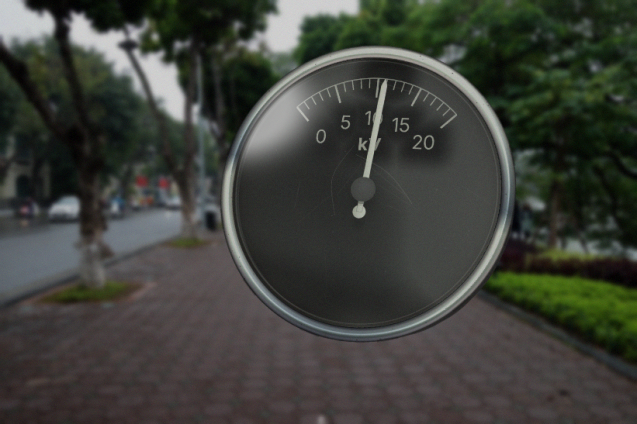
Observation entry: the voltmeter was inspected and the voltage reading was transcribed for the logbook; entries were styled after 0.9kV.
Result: 11kV
